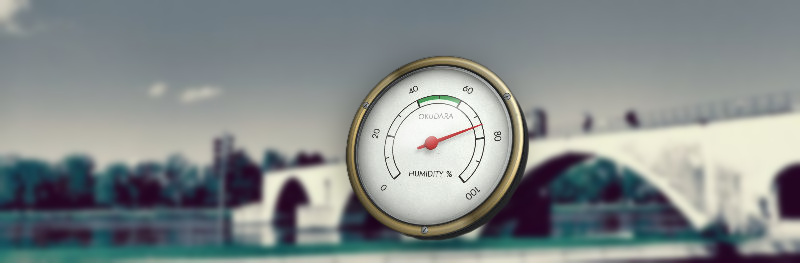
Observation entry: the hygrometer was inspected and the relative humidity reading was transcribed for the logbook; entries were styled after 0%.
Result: 75%
